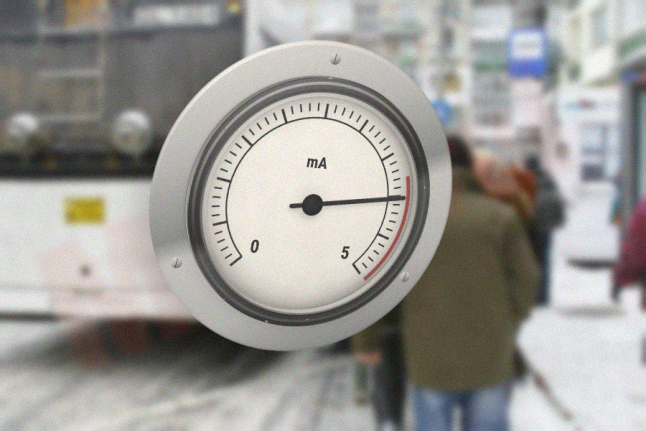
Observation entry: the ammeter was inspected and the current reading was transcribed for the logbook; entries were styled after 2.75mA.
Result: 4mA
